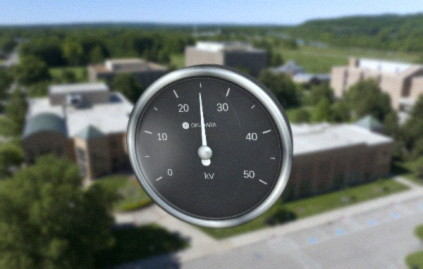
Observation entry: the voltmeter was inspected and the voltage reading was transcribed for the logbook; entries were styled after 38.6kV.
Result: 25kV
